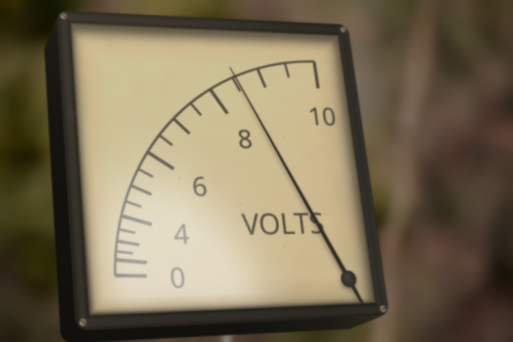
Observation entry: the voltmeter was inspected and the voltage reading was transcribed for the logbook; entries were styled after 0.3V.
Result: 8.5V
